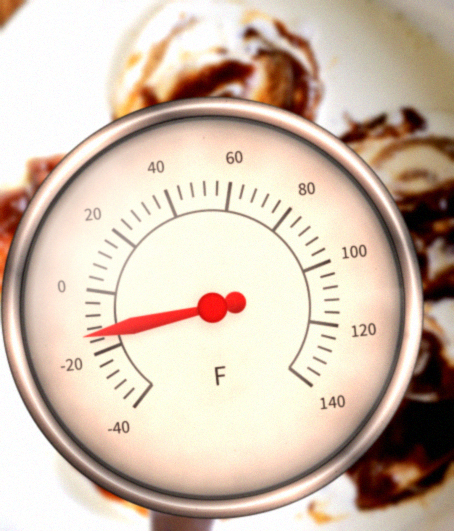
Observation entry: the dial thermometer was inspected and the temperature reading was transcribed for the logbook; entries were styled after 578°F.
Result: -14°F
